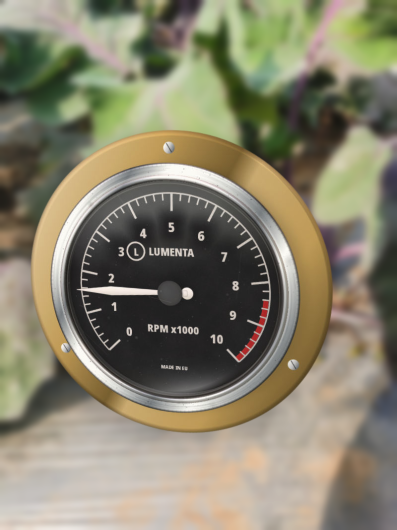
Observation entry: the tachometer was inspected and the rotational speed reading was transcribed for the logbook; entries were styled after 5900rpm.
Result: 1600rpm
